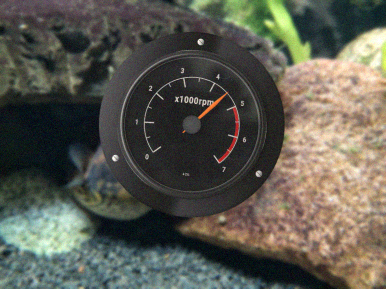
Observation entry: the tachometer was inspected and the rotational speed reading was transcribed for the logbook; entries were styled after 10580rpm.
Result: 4500rpm
